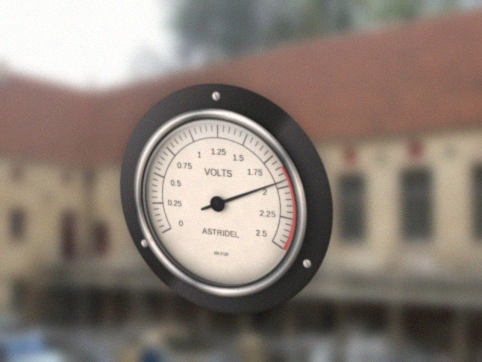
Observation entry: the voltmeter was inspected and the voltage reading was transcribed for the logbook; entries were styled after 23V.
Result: 1.95V
